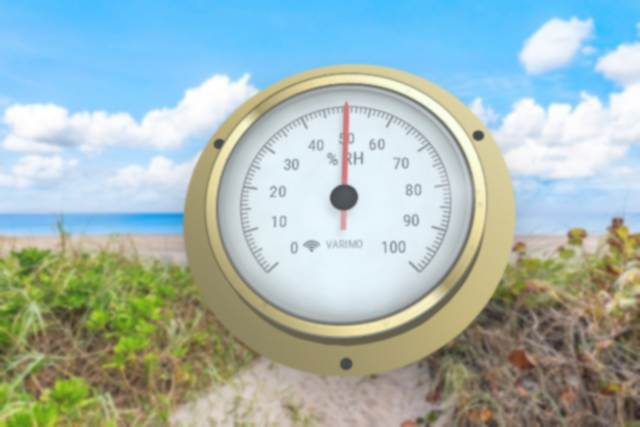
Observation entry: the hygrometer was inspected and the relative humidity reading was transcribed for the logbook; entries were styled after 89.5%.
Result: 50%
